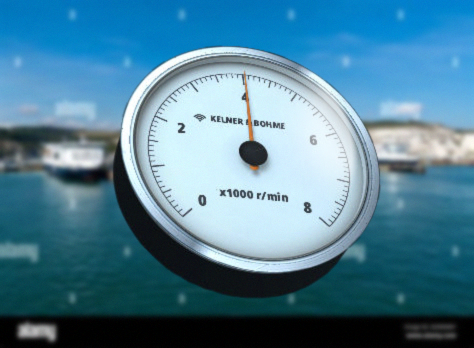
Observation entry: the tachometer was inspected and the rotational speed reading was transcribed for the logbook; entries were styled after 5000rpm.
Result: 4000rpm
